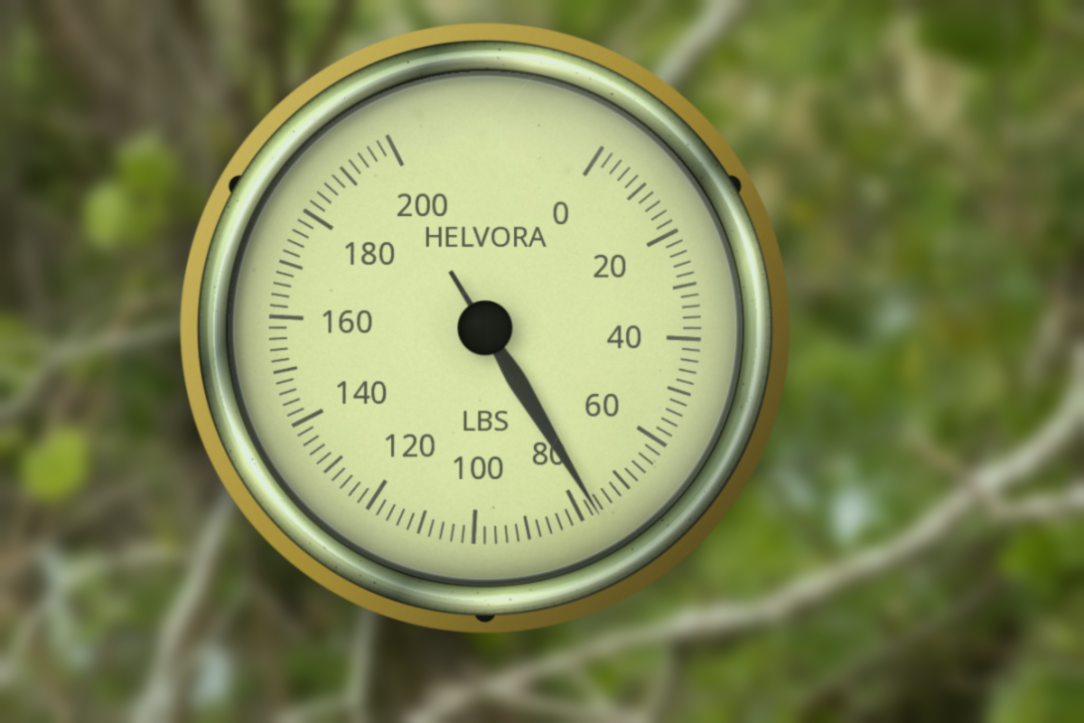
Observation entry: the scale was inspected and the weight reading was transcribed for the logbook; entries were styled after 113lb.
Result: 77lb
